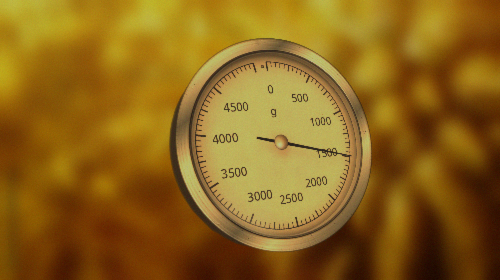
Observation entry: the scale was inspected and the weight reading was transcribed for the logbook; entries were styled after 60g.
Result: 1500g
